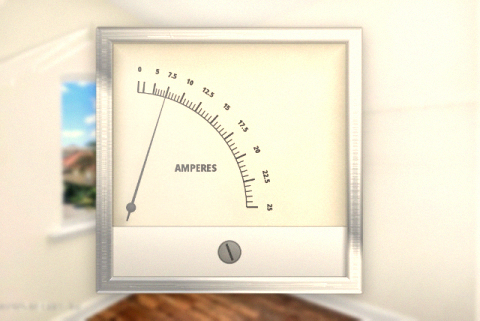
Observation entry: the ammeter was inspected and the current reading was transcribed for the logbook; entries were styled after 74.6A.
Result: 7.5A
